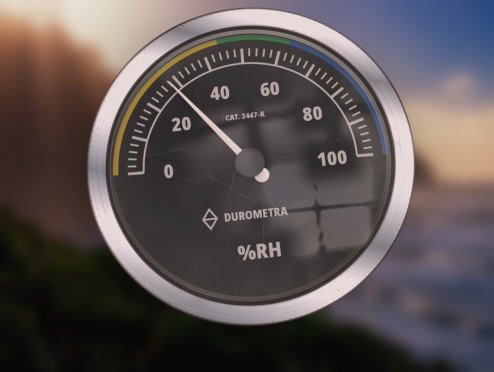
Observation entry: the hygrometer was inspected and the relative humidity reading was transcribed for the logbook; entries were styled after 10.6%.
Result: 28%
